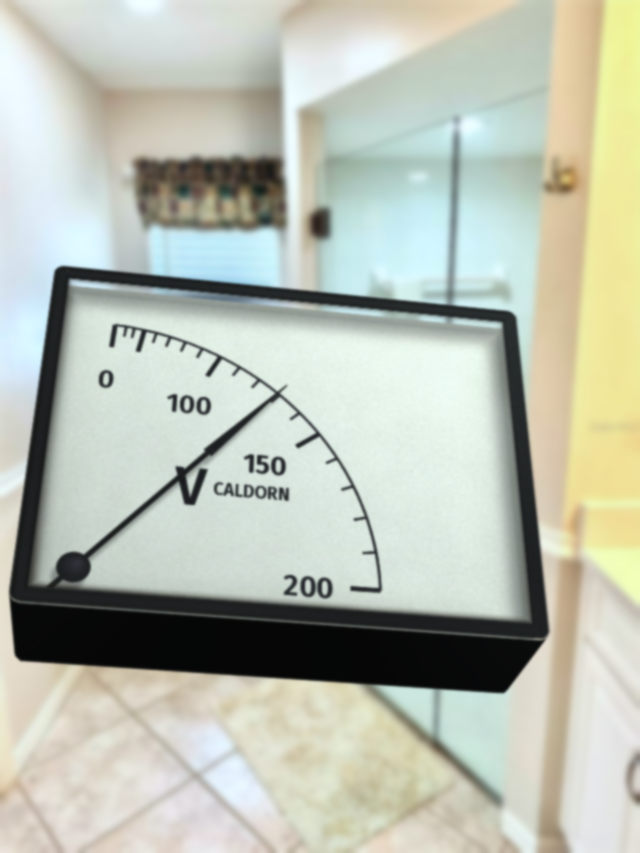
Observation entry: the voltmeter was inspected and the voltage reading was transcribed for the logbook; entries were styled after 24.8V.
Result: 130V
